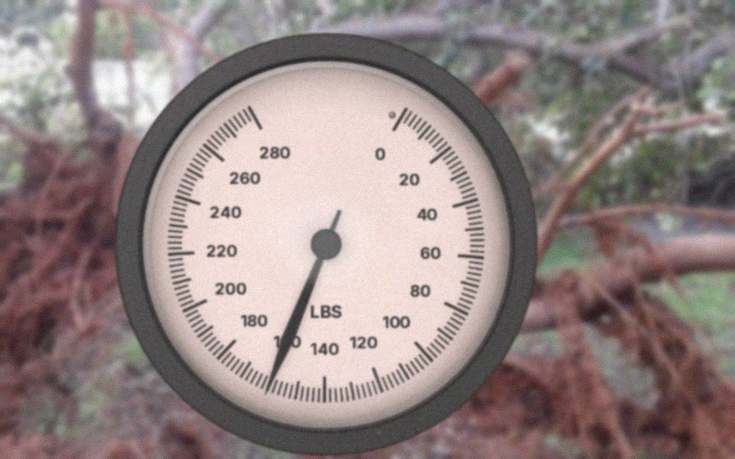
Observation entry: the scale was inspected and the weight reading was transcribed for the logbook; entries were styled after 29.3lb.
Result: 160lb
